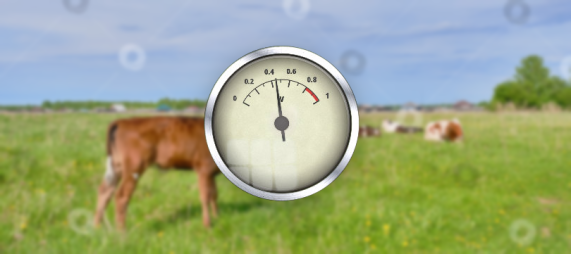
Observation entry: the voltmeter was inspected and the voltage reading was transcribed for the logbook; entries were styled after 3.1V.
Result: 0.45V
